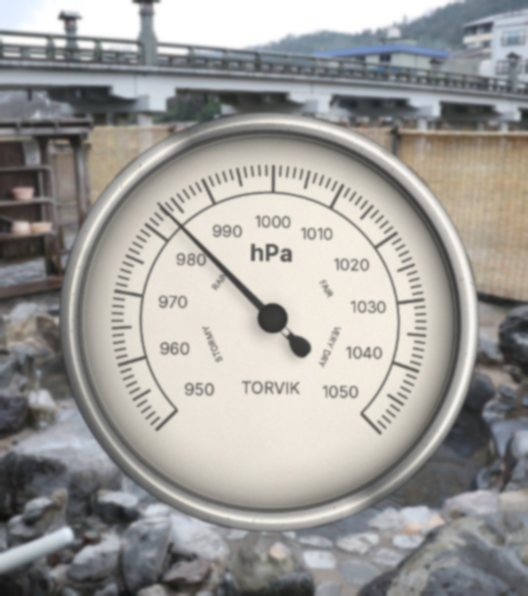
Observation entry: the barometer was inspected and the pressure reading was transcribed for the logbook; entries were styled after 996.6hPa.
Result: 983hPa
